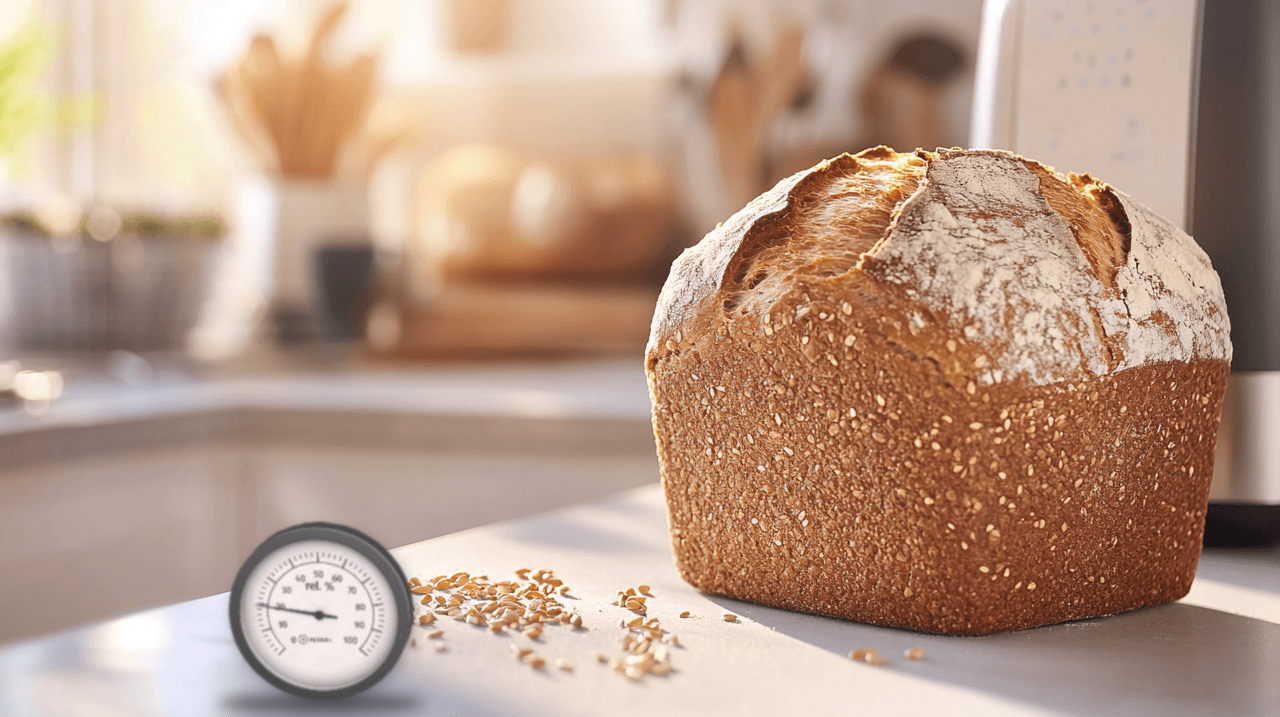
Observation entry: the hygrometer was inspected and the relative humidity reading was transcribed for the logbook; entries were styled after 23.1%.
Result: 20%
